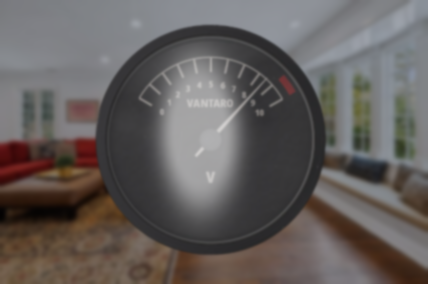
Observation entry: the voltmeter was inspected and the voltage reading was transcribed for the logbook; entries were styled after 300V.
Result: 8.5V
